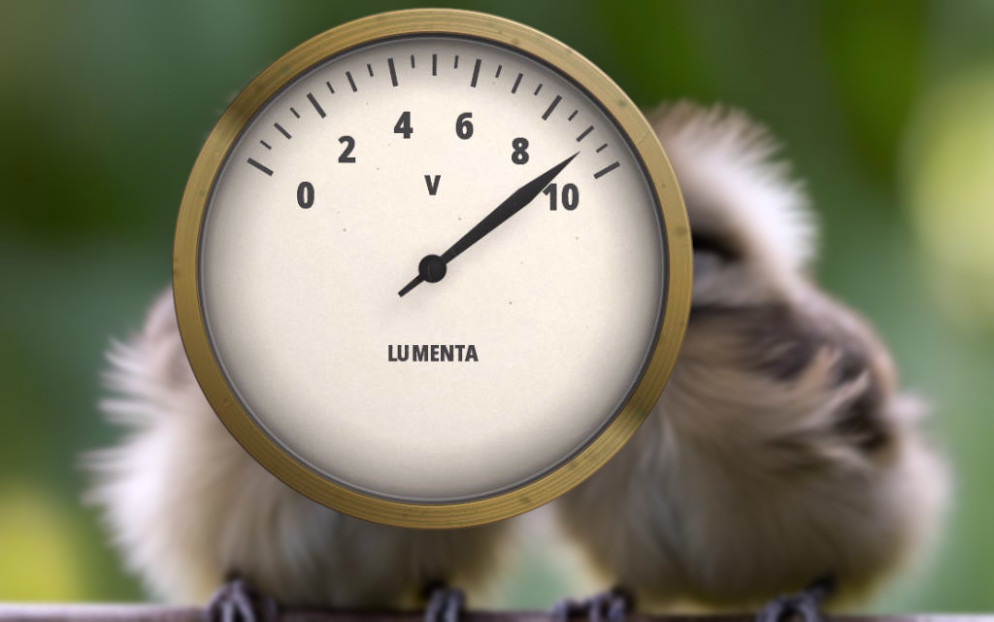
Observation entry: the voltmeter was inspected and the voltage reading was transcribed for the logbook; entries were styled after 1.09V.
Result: 9.25V
